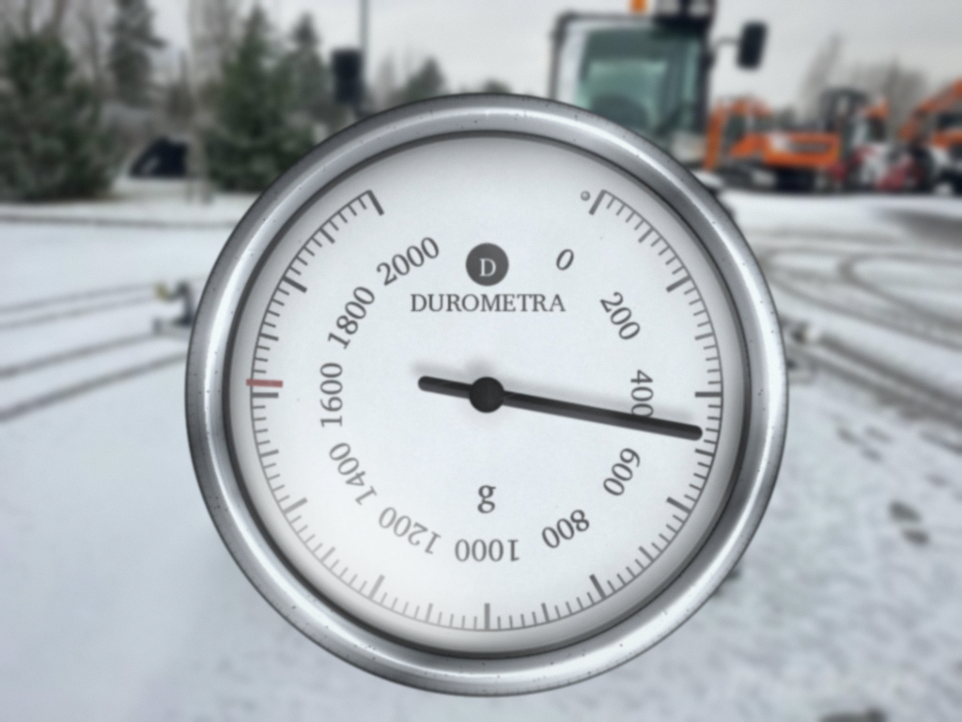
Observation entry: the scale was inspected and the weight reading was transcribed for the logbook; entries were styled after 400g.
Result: 470g
